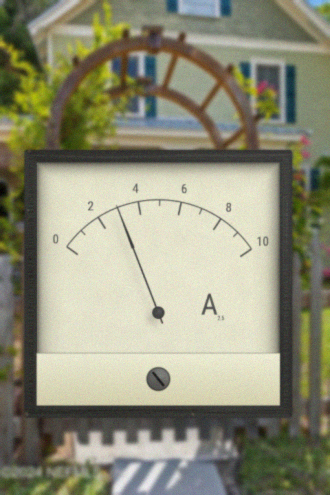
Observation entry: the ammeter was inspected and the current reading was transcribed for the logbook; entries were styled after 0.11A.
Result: 3A
